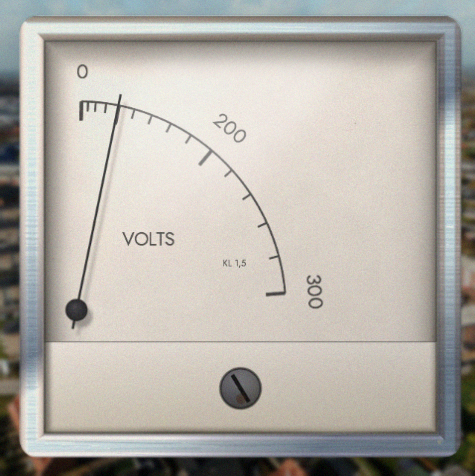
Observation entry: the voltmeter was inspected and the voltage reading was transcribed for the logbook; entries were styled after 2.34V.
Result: 100V
